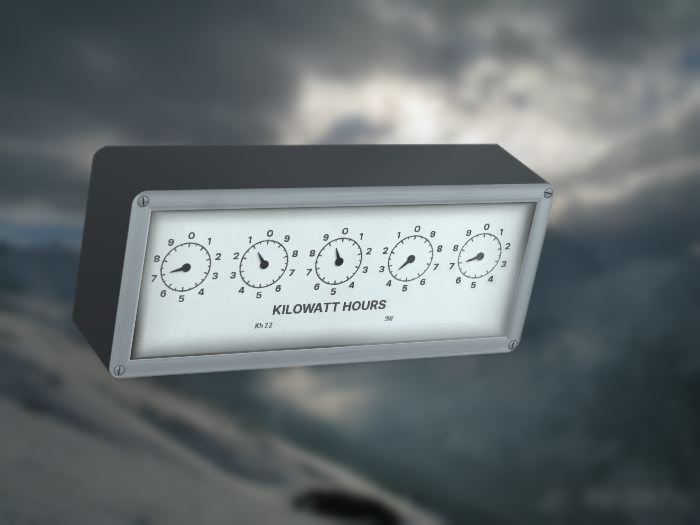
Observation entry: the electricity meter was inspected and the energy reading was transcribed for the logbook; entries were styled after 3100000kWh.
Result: 70937kWh
